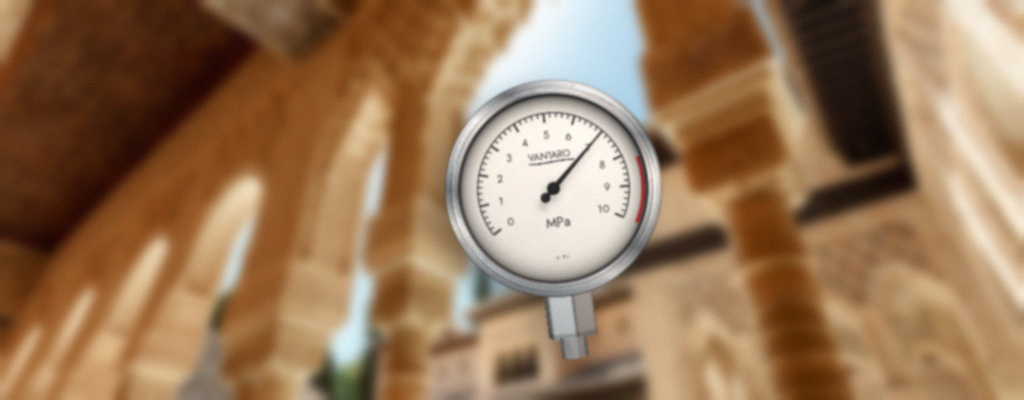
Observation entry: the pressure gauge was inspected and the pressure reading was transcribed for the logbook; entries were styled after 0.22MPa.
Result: 7MPa
